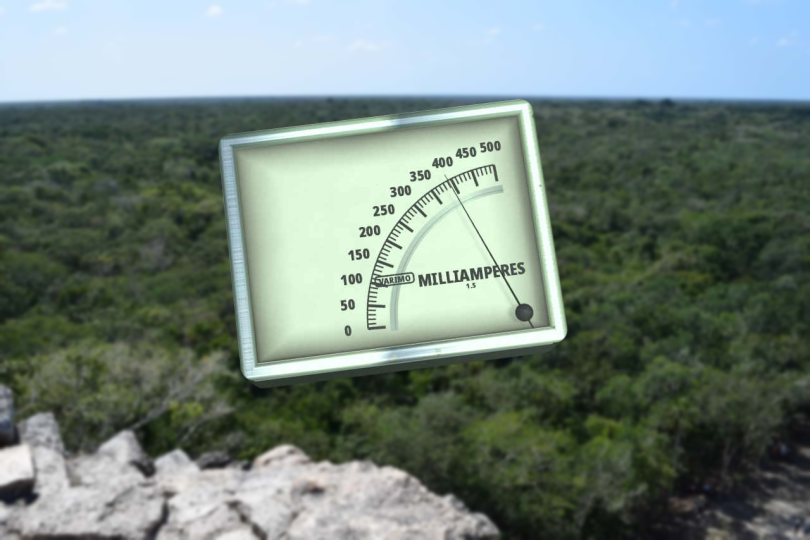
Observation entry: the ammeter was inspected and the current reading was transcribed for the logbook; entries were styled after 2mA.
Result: 390mA
